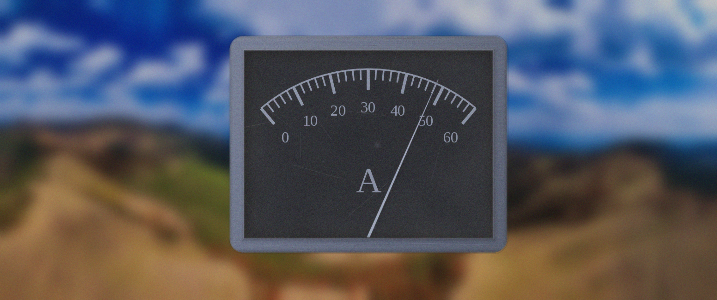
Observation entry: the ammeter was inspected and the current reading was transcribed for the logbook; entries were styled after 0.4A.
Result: 48A
